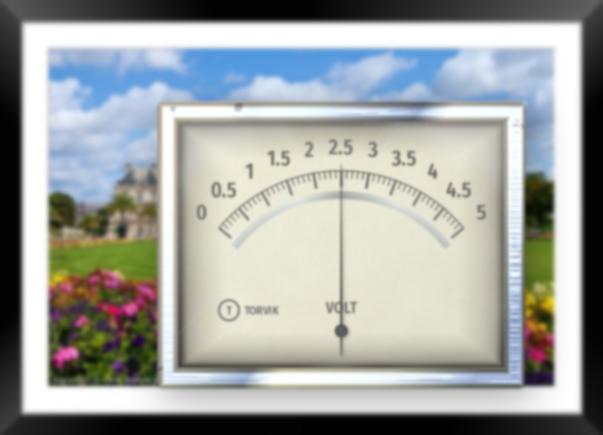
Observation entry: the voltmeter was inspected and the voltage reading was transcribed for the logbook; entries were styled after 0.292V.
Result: 2.5V
